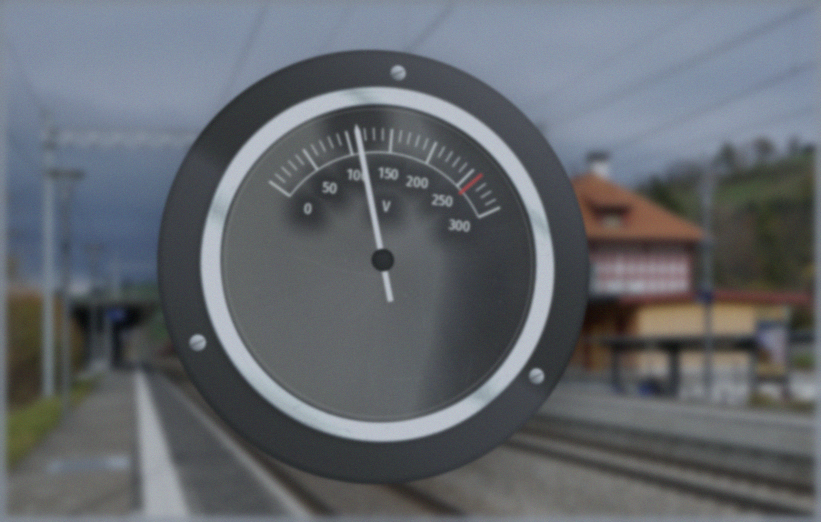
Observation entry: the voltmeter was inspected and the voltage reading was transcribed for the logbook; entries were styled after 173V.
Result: 110V
